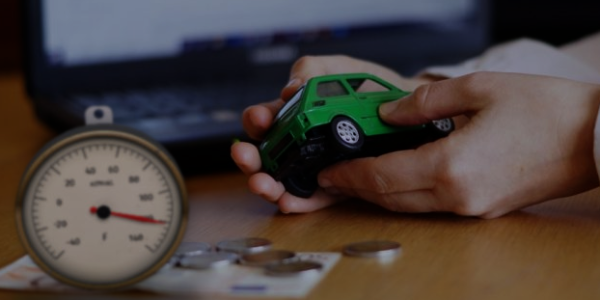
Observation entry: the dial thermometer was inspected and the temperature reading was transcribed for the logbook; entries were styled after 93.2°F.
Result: 120°F
